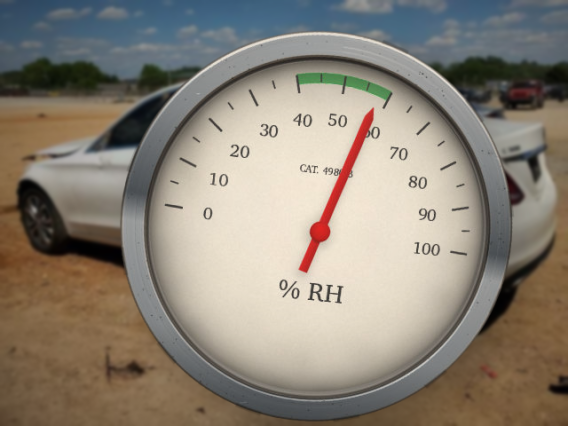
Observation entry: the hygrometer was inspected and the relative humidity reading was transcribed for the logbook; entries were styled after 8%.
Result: 57.5%
